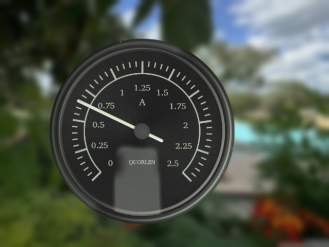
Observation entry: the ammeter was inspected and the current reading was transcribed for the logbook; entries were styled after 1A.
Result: 0.65A
